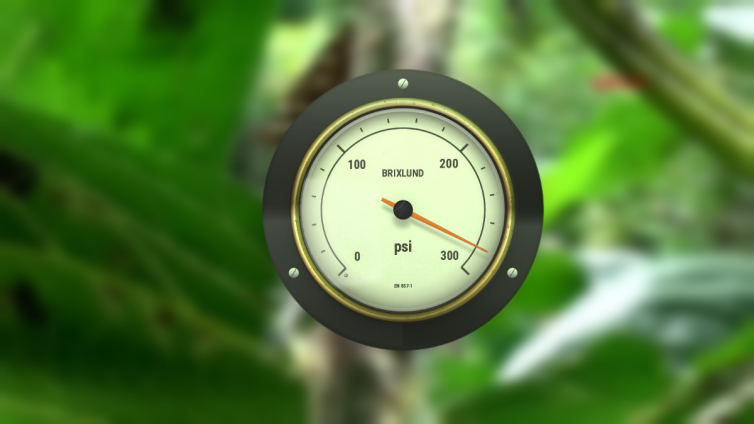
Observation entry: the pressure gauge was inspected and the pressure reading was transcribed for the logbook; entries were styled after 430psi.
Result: 280psi
